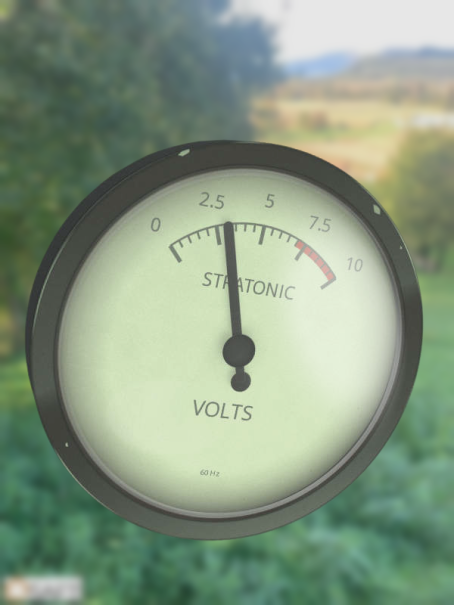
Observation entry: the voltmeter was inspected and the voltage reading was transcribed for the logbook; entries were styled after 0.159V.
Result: 3V
